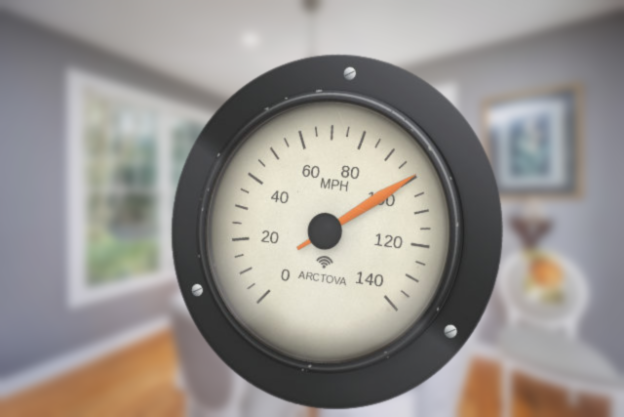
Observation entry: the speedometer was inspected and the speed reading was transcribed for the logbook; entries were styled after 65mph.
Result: 100mph
